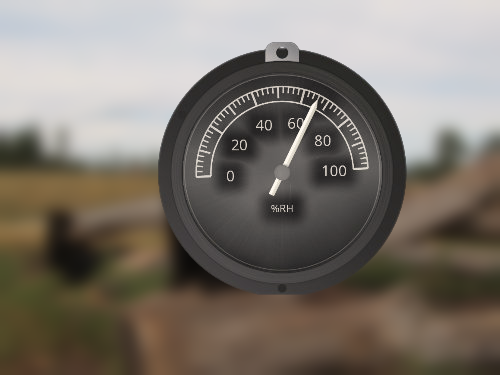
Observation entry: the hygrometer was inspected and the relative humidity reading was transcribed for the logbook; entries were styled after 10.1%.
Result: 66%
